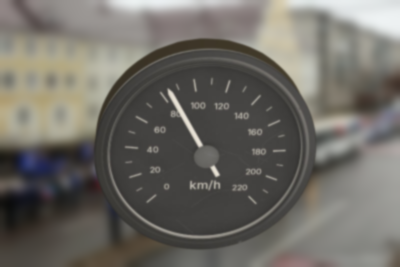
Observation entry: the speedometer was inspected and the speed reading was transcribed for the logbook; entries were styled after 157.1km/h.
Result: 85km/h
